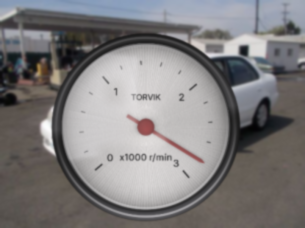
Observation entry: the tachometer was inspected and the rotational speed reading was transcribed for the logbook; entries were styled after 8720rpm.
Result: 2800rpm
